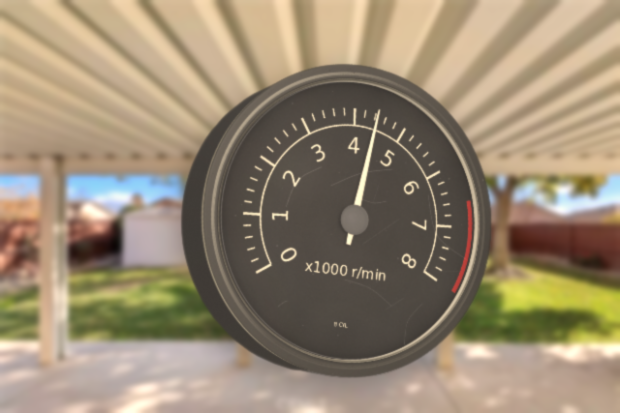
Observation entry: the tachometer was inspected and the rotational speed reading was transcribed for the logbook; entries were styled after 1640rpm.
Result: 4400rpm
